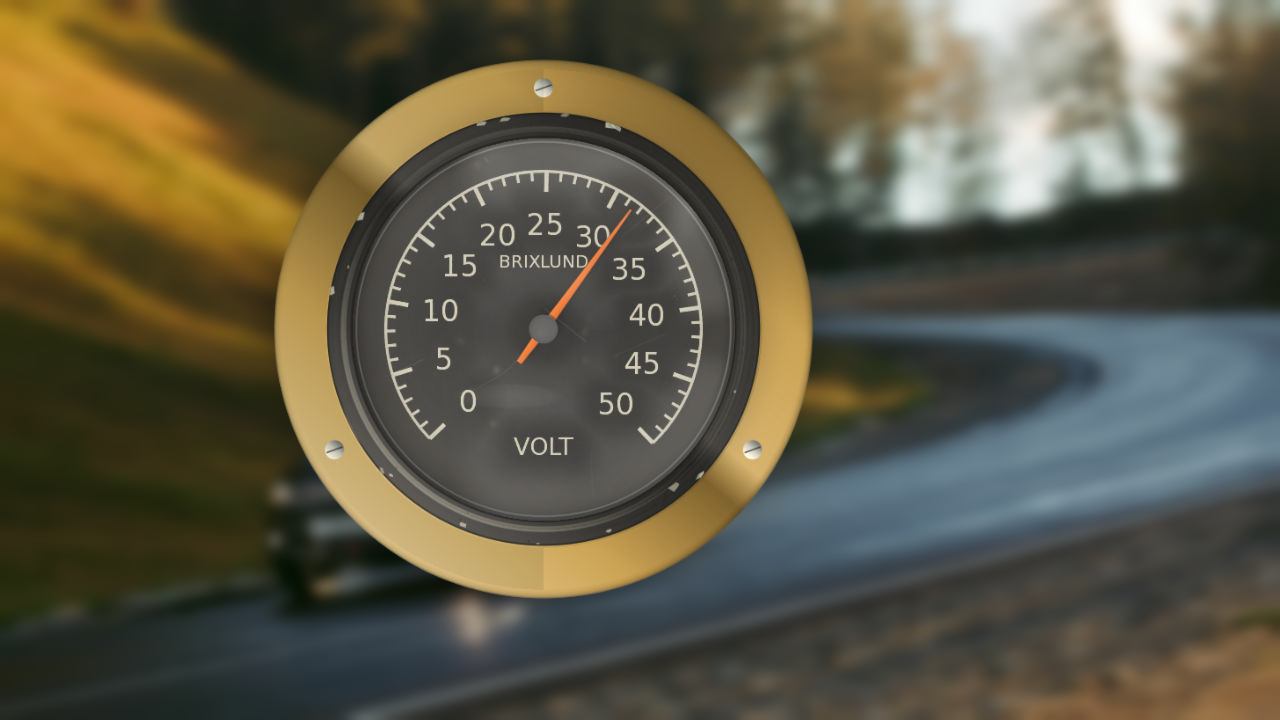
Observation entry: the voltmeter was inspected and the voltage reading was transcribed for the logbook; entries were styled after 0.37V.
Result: 31.5V
